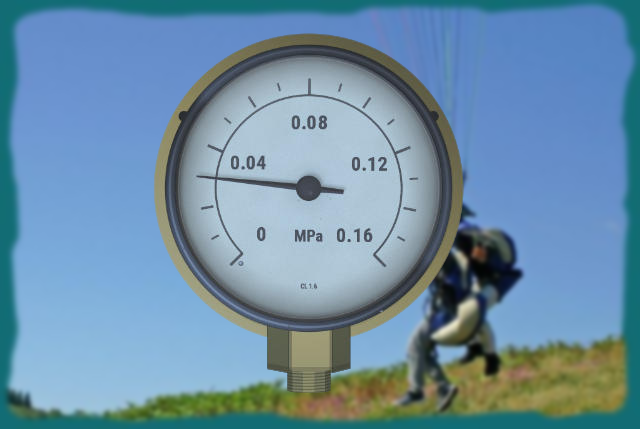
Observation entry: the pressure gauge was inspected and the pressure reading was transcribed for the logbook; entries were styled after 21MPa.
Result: 0.03MPa
